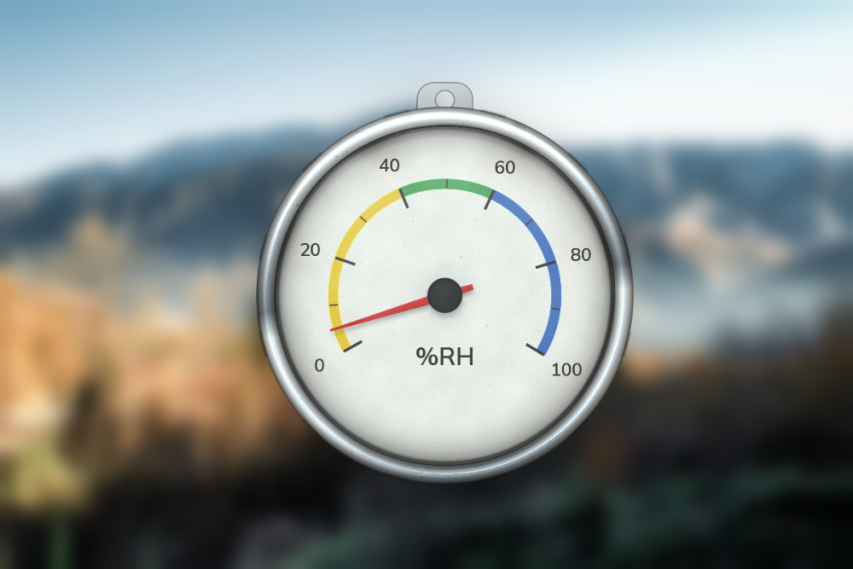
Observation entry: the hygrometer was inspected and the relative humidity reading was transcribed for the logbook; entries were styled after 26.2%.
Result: 5%
